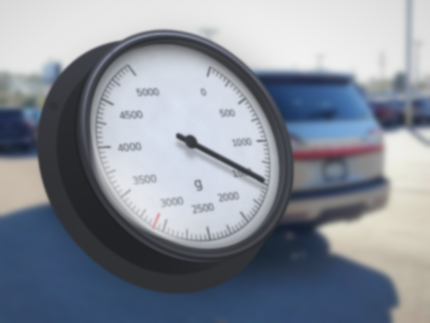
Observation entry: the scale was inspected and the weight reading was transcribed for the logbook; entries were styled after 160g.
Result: 1500g
